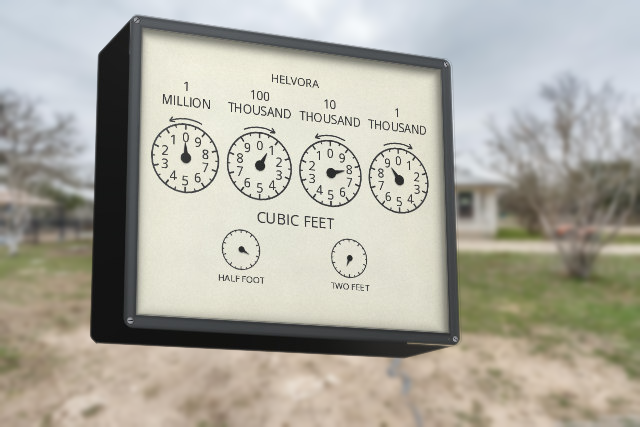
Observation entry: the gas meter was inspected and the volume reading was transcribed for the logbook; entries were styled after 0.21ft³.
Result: 7900ft³
